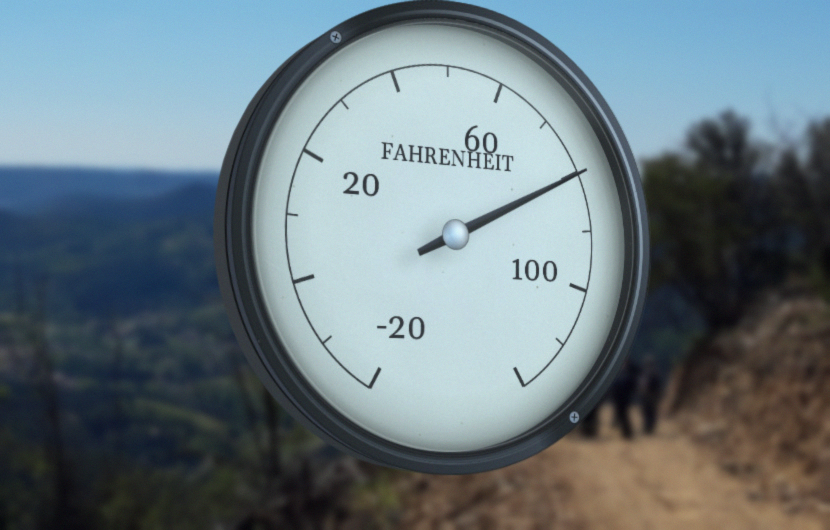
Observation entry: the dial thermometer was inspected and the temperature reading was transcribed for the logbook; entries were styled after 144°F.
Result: 80°F
